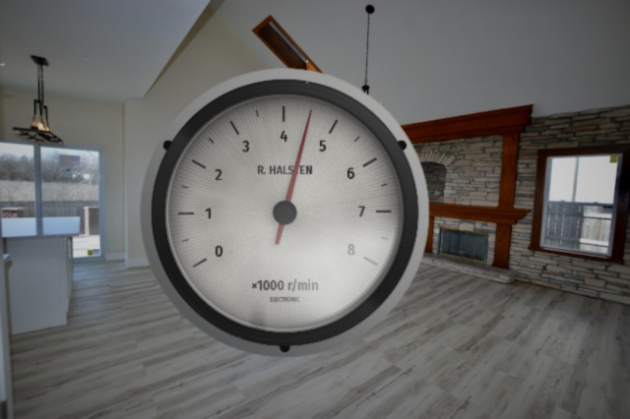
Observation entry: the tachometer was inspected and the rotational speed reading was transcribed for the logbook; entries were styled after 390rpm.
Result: 4500rpm
